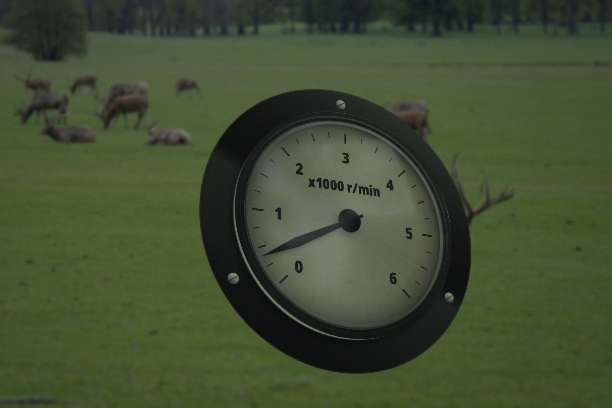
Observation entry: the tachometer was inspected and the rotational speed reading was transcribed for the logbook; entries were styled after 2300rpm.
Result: 375rpm
